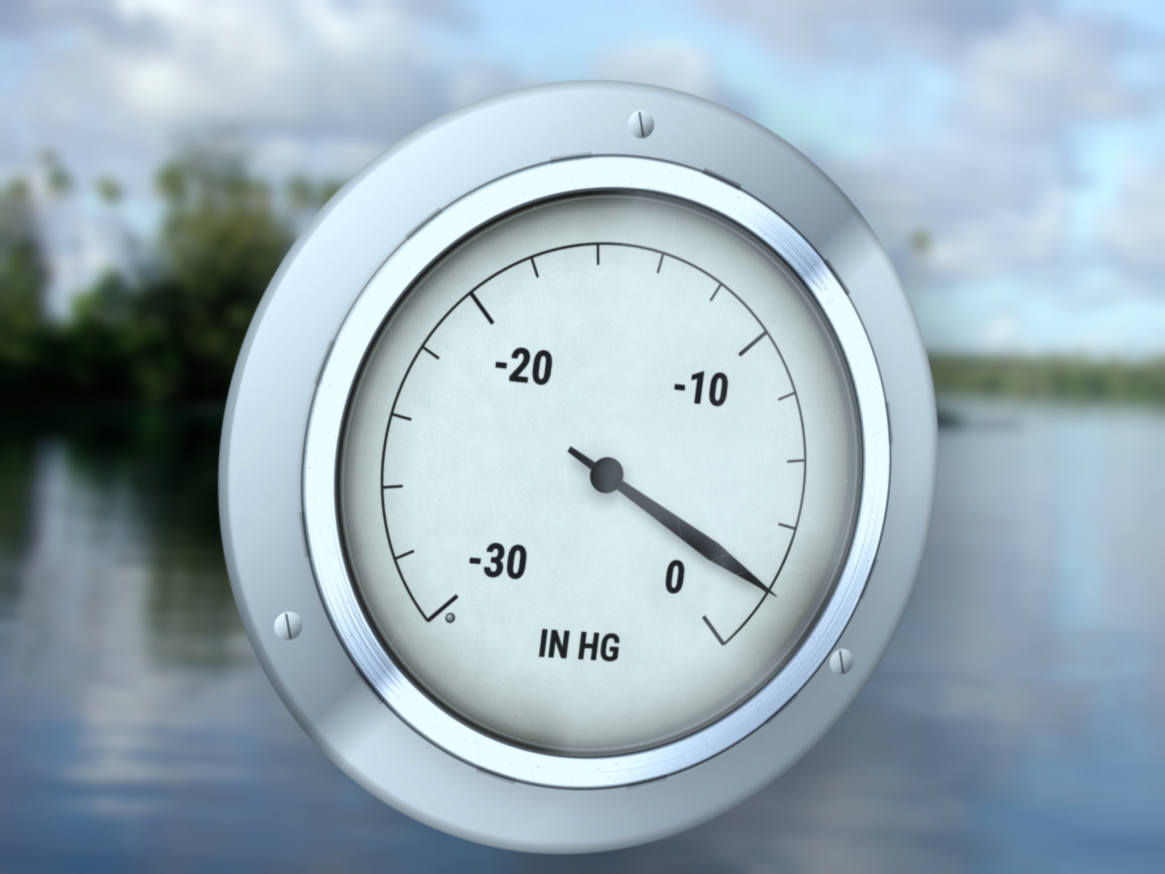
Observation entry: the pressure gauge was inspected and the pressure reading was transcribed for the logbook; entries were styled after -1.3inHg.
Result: -2inHg
